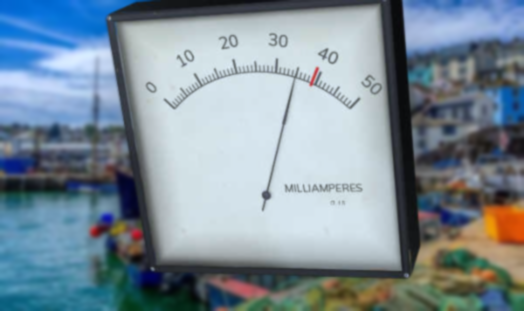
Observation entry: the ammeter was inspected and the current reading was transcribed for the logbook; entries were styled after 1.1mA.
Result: 35mA
